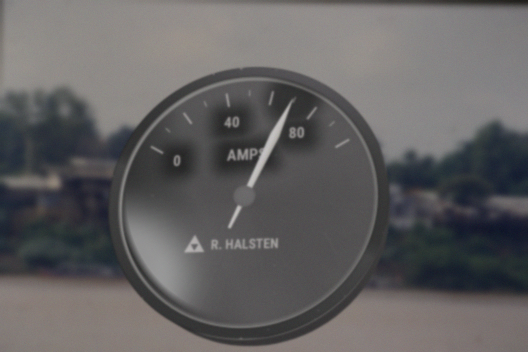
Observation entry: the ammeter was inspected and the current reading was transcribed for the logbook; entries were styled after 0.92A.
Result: 70A
